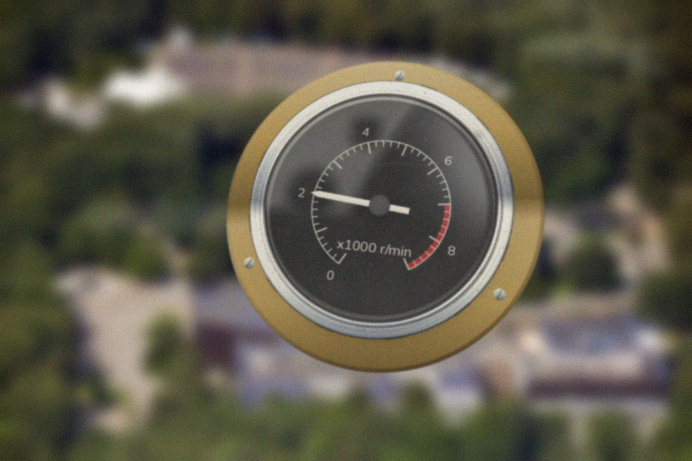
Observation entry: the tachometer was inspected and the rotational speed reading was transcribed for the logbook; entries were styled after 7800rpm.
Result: 2000rpm
